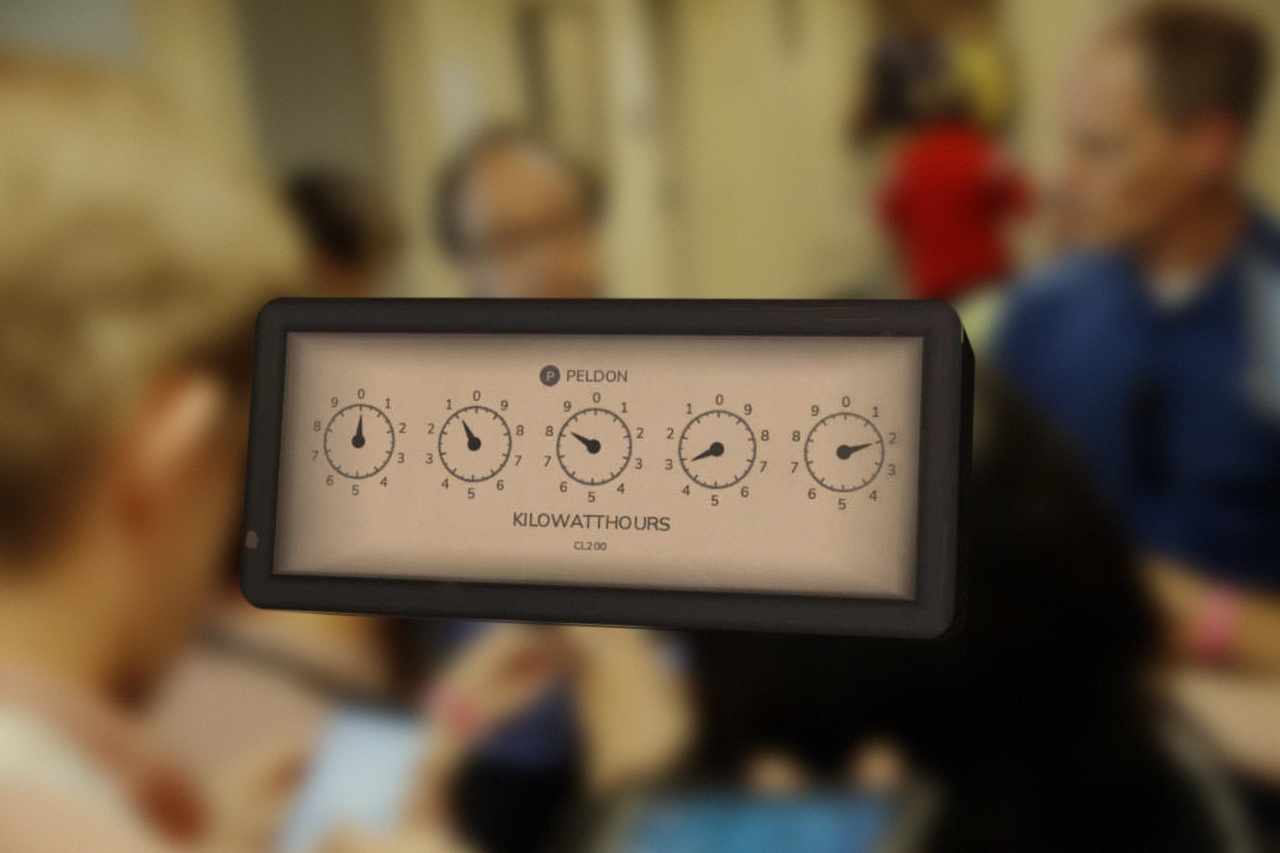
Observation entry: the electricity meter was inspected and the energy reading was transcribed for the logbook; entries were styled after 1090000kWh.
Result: 832kWh
